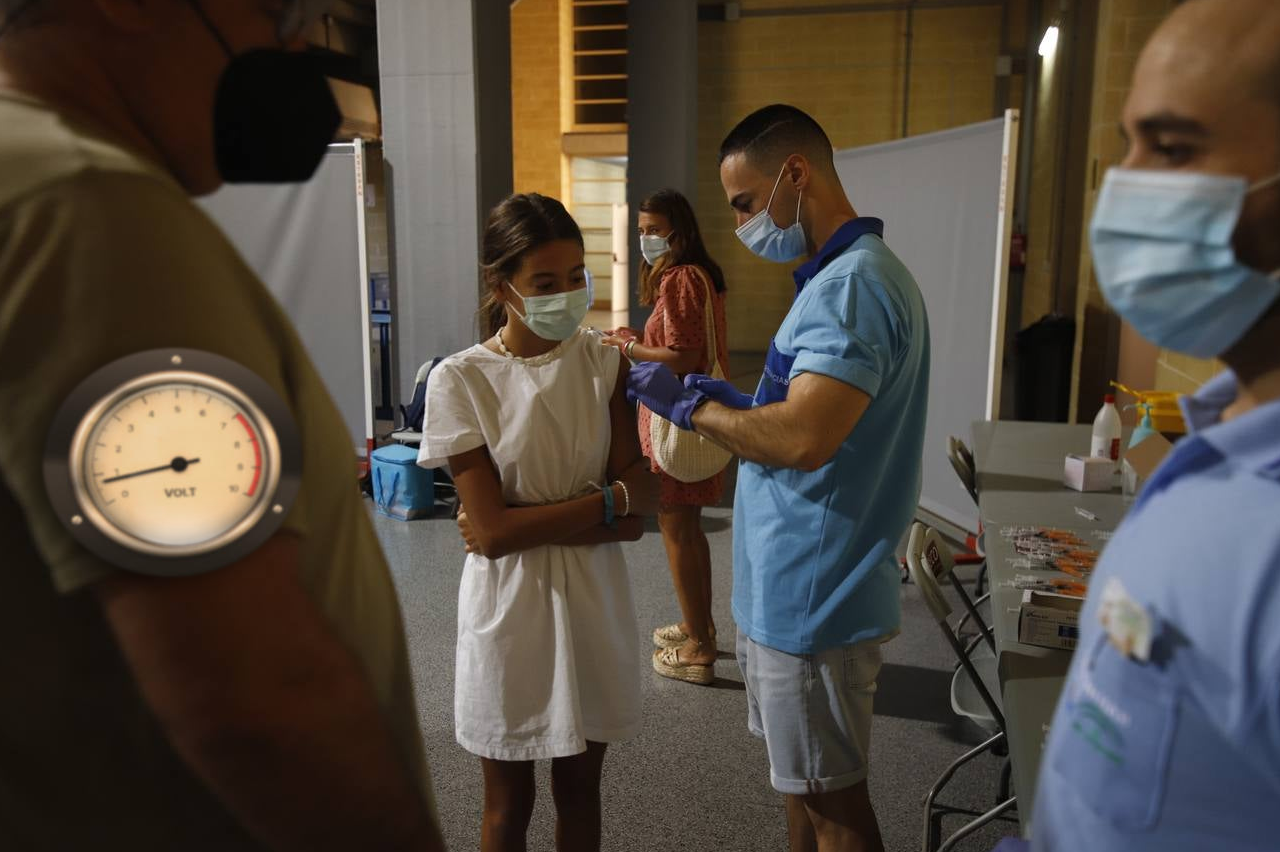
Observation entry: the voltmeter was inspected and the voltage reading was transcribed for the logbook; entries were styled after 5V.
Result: 0.75V
